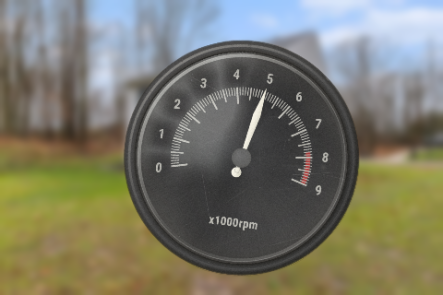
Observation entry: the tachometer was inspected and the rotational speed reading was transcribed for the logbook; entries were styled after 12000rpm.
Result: 5000rpm
